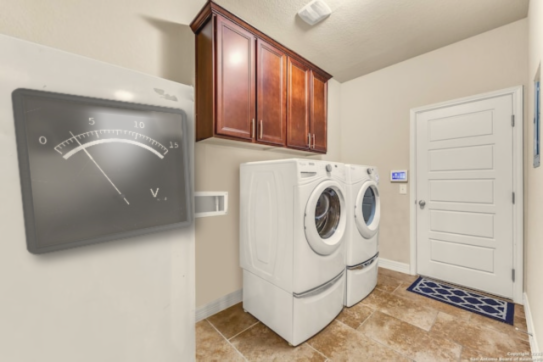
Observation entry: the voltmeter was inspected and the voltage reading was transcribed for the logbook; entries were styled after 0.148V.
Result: 2.5V
